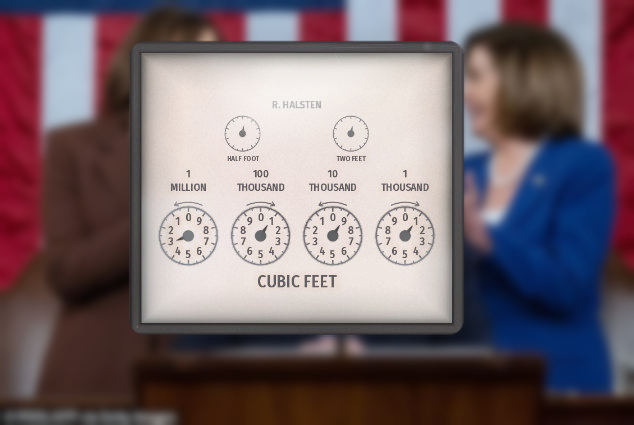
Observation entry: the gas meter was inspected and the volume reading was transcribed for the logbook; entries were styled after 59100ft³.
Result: 309100ft³
